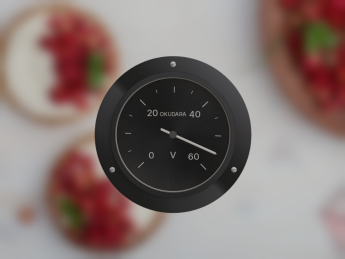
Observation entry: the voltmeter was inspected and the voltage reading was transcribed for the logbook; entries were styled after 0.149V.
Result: 55V
